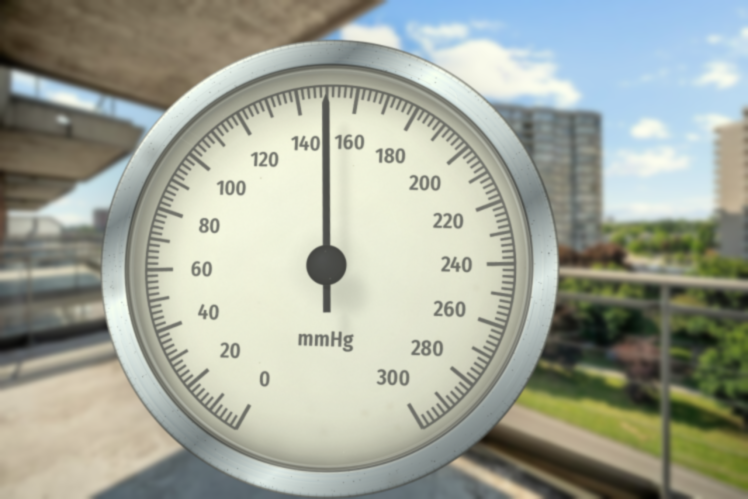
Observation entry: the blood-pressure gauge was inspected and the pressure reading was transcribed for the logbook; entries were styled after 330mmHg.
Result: 150mmHg
